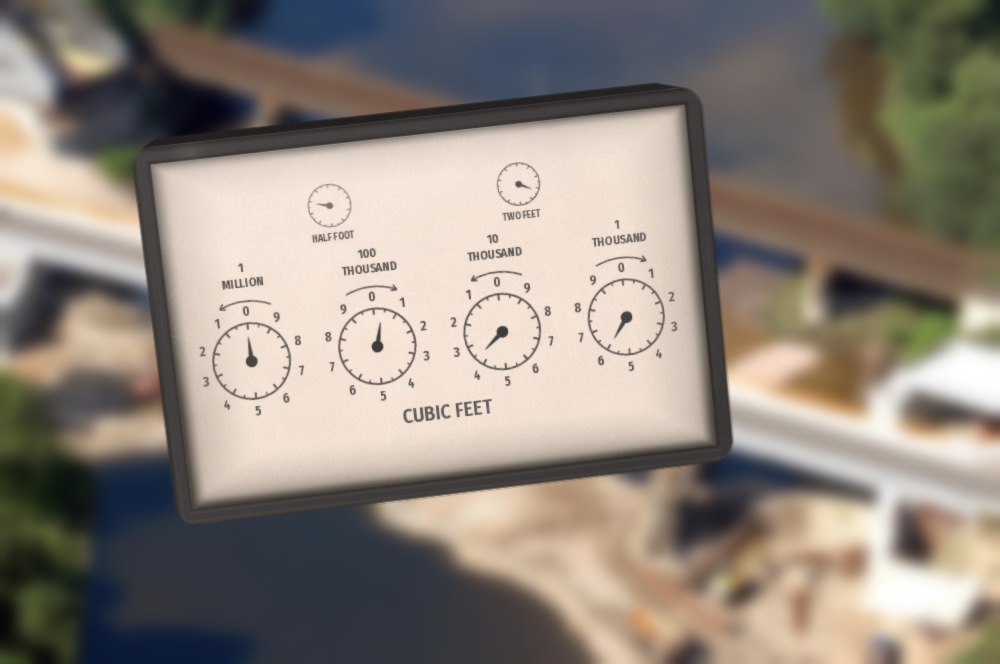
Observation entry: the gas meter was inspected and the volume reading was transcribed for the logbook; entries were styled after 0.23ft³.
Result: 3600ft³
